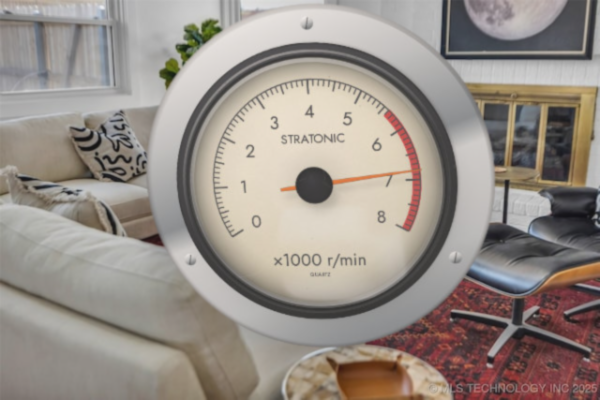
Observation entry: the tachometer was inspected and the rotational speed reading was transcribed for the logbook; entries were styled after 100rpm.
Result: 6800rpm
